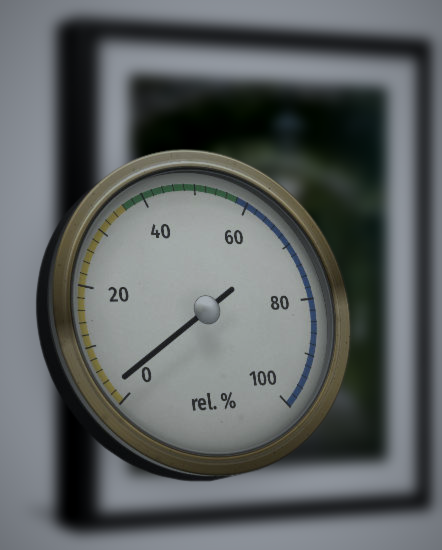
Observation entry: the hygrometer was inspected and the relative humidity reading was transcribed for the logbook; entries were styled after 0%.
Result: 3%
